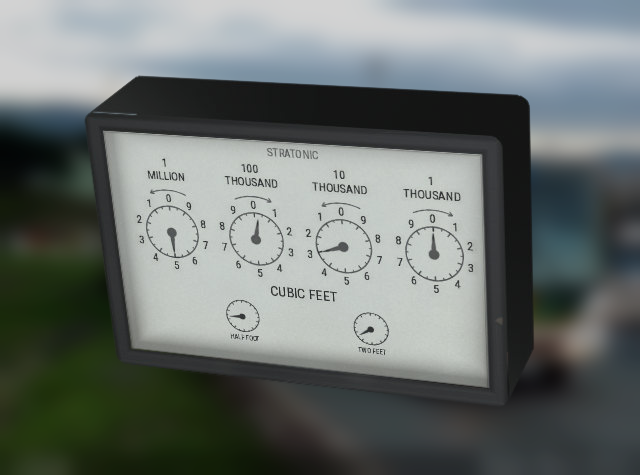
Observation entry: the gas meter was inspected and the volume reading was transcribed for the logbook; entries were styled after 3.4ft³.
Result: 503000ft³
